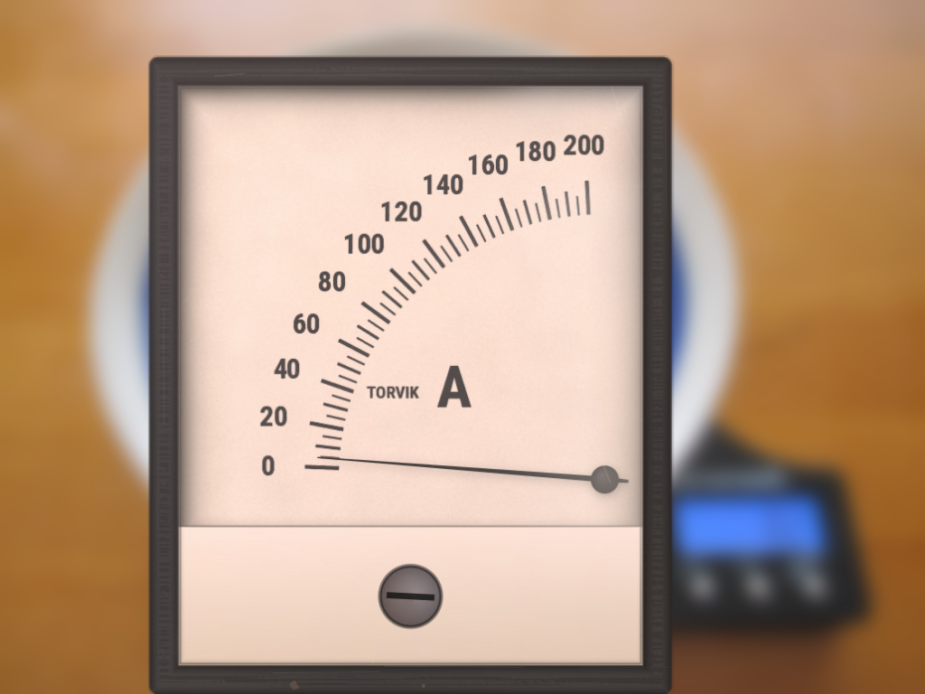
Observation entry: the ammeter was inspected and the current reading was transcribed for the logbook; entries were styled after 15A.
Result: 5A
